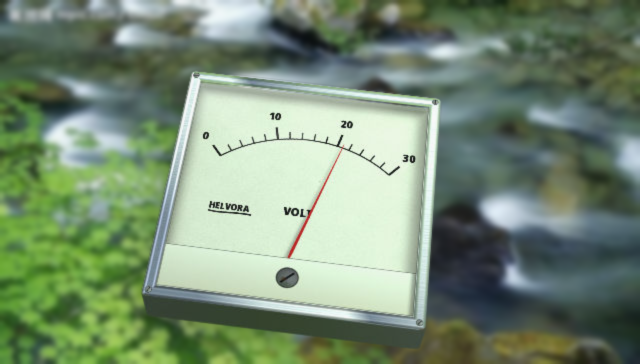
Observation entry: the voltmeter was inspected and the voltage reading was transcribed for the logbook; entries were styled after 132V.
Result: 21V
